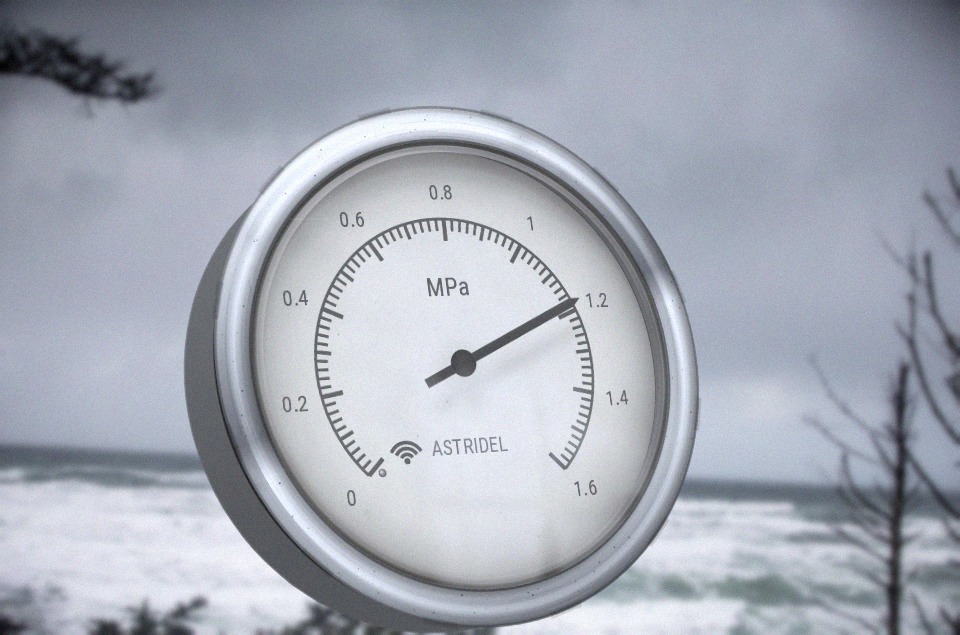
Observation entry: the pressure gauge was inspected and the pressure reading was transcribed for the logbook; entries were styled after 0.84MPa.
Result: 1.18MPa
